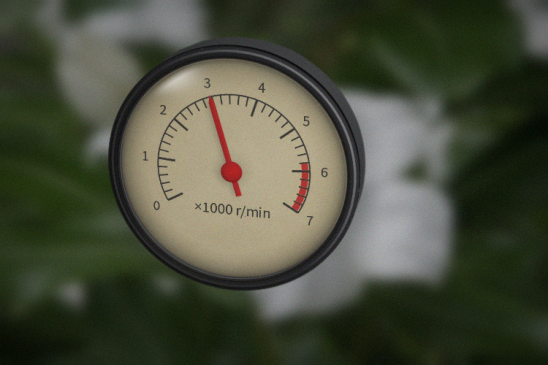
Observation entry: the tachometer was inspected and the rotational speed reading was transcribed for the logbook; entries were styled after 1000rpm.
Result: 3000rpm
